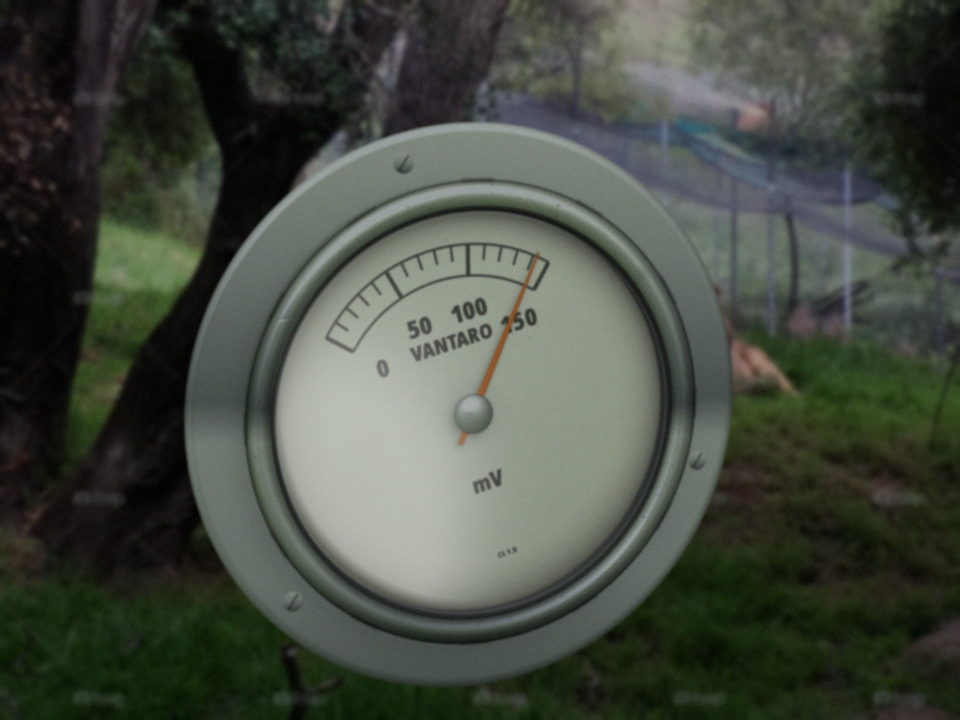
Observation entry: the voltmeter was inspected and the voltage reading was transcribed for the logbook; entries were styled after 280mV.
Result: 140mV
